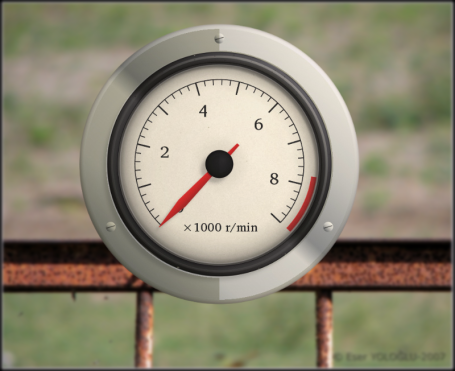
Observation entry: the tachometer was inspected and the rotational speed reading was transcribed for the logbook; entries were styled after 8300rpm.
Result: 0rpm
